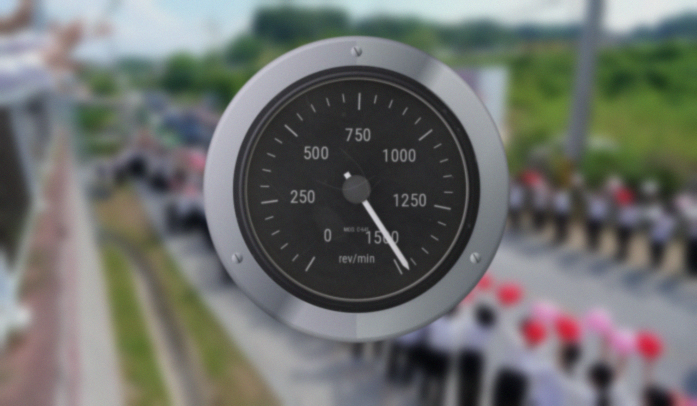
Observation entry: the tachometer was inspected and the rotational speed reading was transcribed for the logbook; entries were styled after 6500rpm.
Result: 1475rpm
